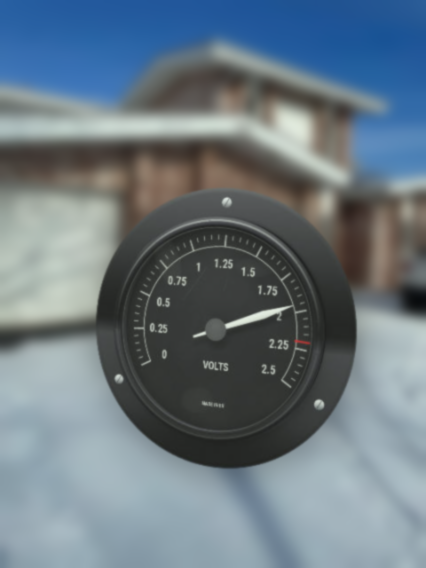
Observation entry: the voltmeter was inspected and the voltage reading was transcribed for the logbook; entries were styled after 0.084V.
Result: 1.95V
